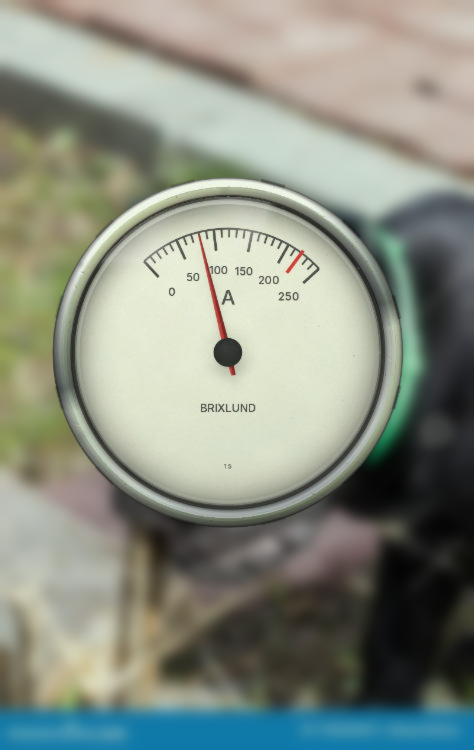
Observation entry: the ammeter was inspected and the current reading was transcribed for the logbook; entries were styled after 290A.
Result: 80A
